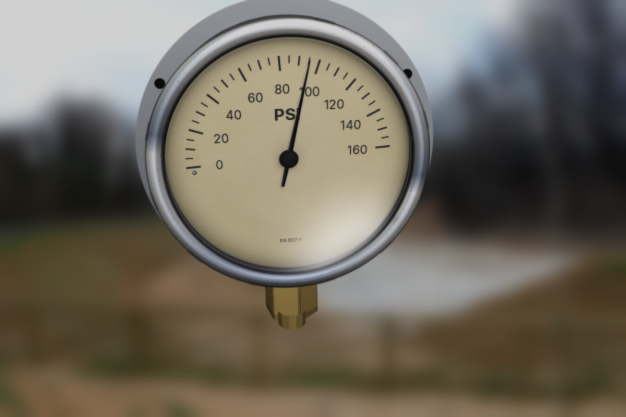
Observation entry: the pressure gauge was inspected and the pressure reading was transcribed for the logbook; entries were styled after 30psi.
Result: 95psi
